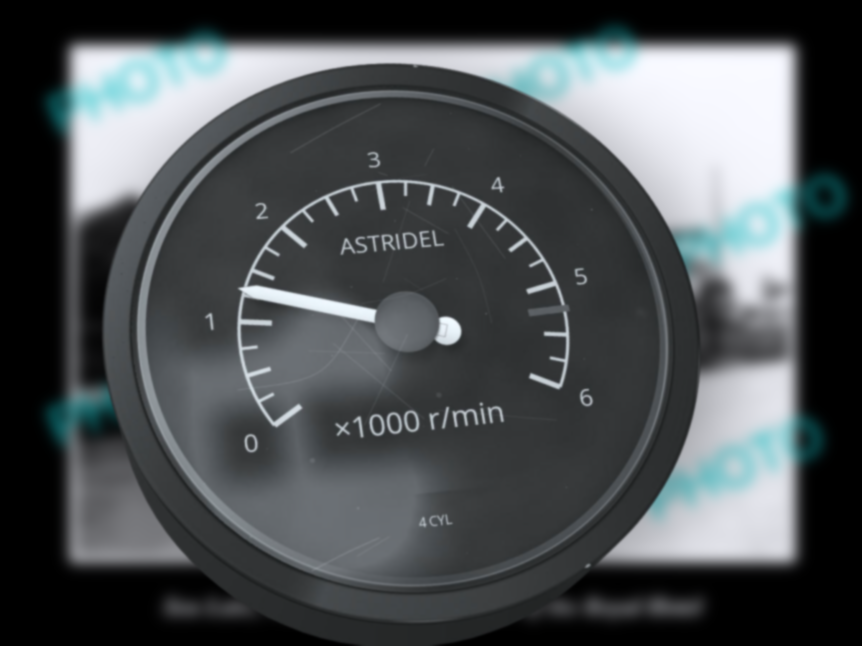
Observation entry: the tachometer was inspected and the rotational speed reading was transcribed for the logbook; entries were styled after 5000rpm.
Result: 1250rpm
